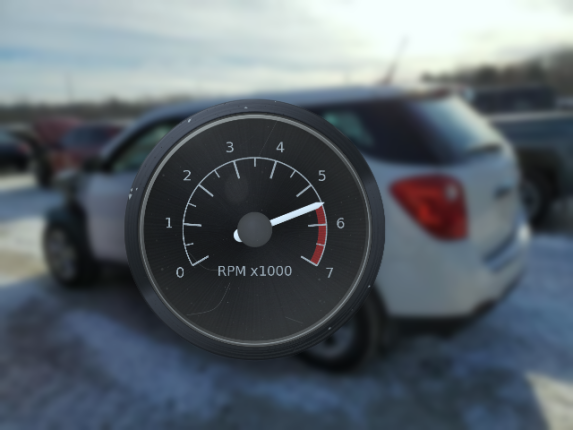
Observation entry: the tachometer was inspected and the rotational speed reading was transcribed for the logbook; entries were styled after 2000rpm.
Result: 5500rpm
